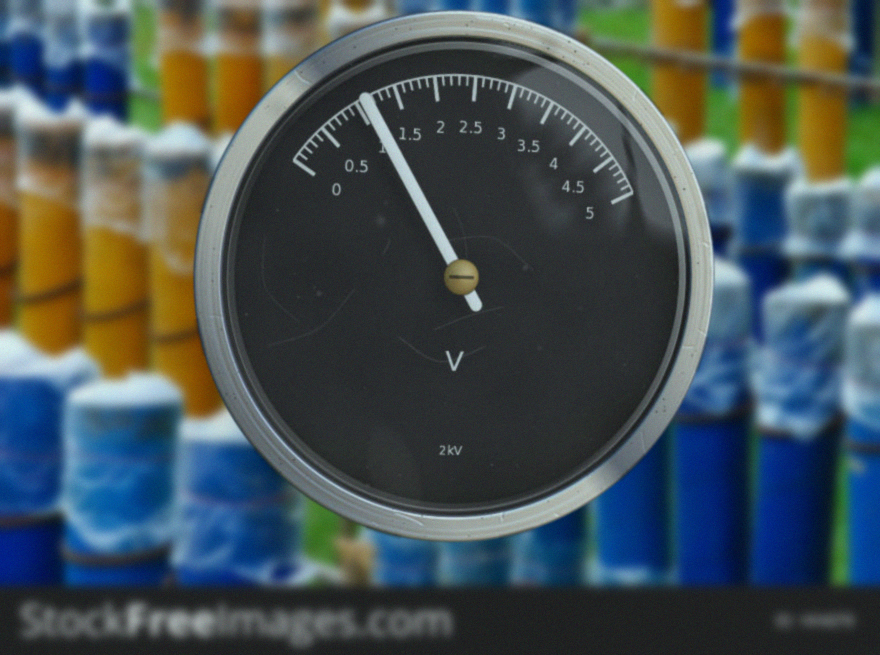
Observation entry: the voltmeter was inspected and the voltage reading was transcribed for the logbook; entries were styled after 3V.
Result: 1.1V
